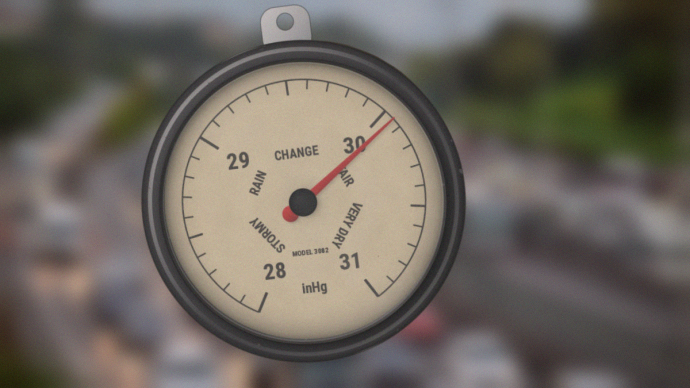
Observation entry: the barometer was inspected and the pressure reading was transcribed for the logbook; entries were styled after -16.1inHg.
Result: 30.05inHg
